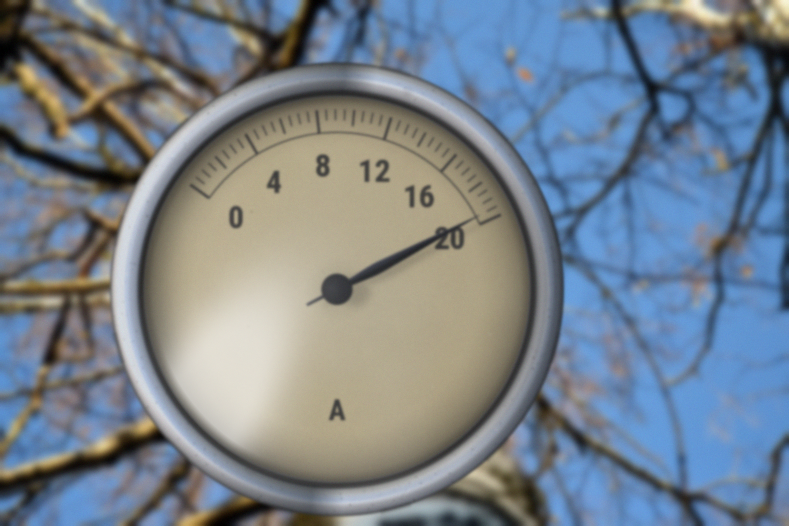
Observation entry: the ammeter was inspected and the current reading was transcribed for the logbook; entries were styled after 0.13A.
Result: 19.5A
